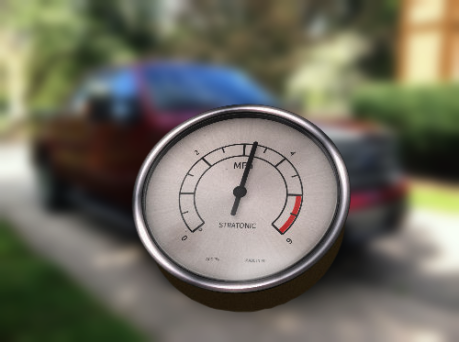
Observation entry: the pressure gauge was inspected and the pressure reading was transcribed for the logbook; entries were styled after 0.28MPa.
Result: 3.25MPa
